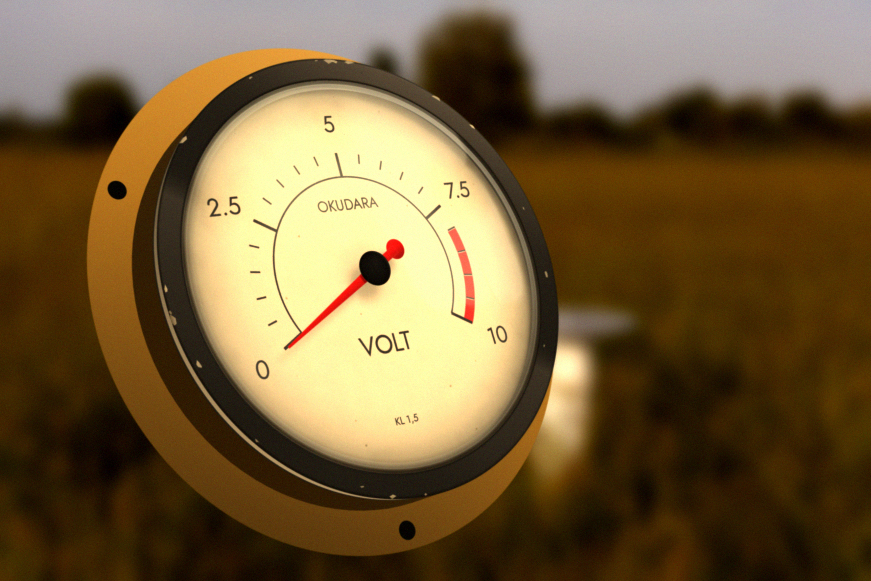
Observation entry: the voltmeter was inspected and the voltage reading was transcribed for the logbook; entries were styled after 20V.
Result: 0V
